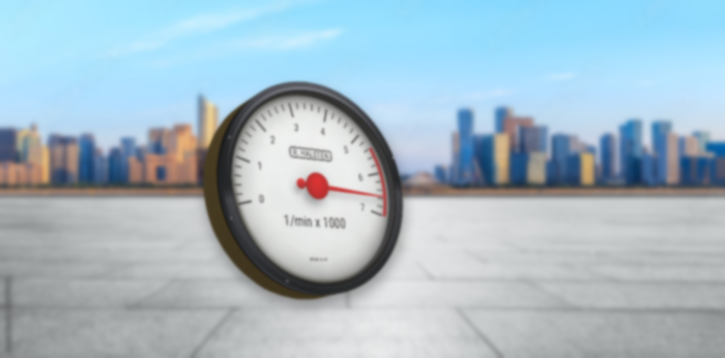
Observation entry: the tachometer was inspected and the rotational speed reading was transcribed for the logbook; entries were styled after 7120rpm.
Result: 6600rpm
